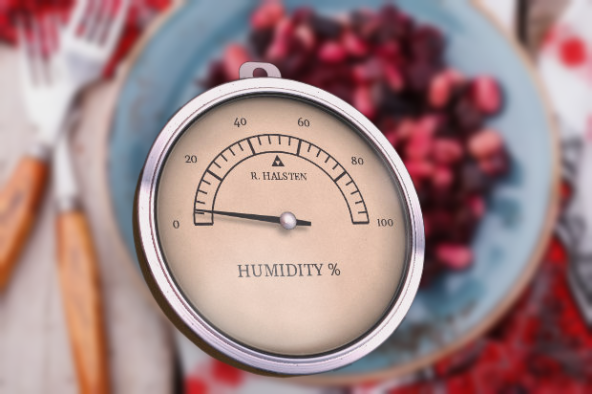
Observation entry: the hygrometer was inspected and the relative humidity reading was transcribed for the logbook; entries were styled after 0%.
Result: 4%
